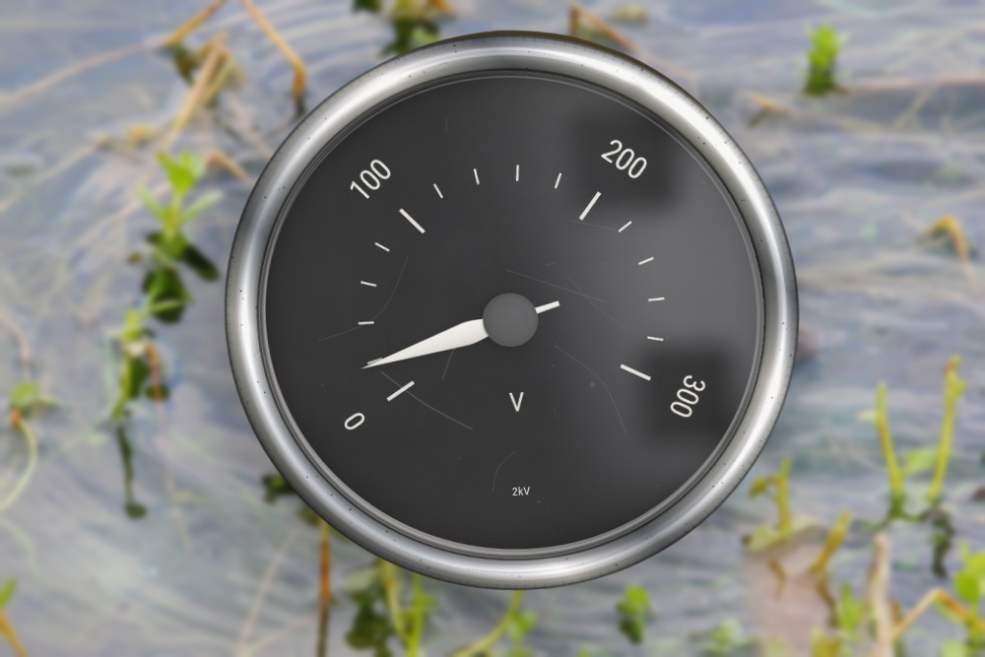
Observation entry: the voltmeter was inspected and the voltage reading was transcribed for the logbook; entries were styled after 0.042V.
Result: 20V
